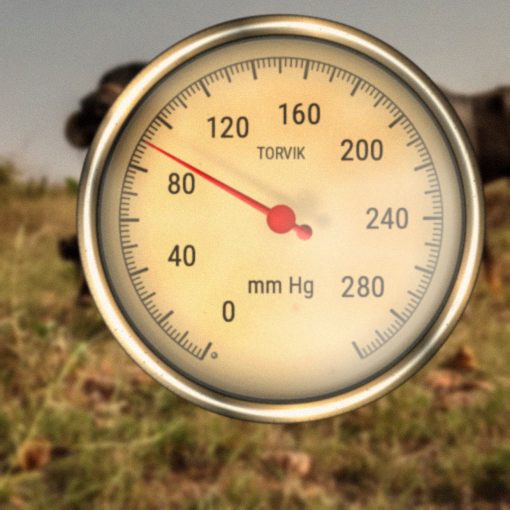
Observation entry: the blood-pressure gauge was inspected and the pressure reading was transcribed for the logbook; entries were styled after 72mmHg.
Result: 90mmHg
